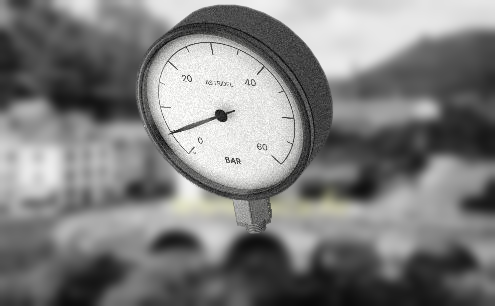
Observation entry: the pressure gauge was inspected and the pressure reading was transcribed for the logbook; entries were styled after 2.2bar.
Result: 5bar
